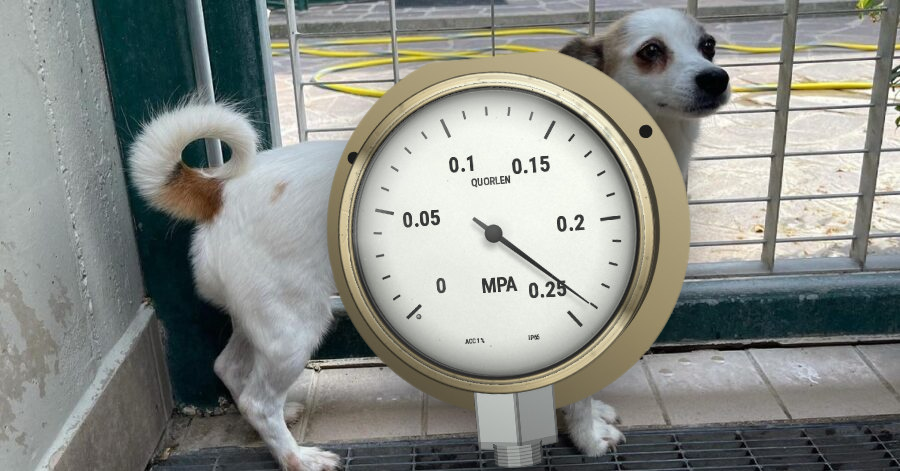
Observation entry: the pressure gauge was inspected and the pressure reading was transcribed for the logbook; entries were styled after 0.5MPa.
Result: 0.24MPa
